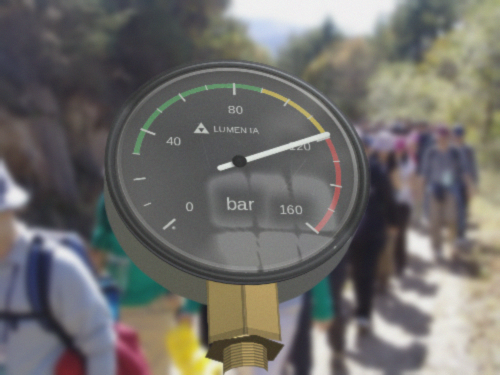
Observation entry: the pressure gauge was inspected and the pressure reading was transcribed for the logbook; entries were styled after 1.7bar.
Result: 120bar
